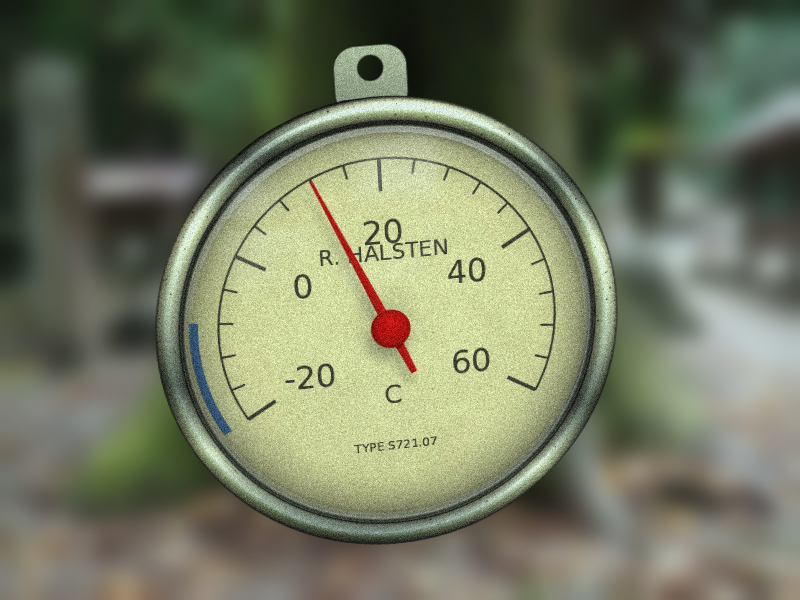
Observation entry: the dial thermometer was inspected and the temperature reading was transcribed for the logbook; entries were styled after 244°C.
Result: 12°C
